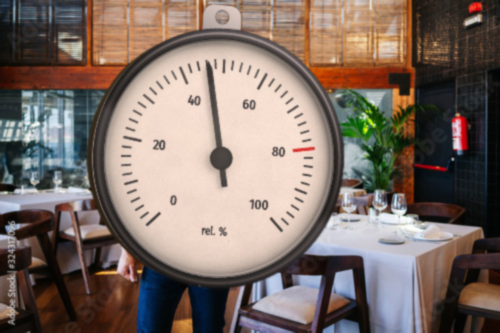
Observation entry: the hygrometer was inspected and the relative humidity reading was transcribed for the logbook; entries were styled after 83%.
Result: 46%
